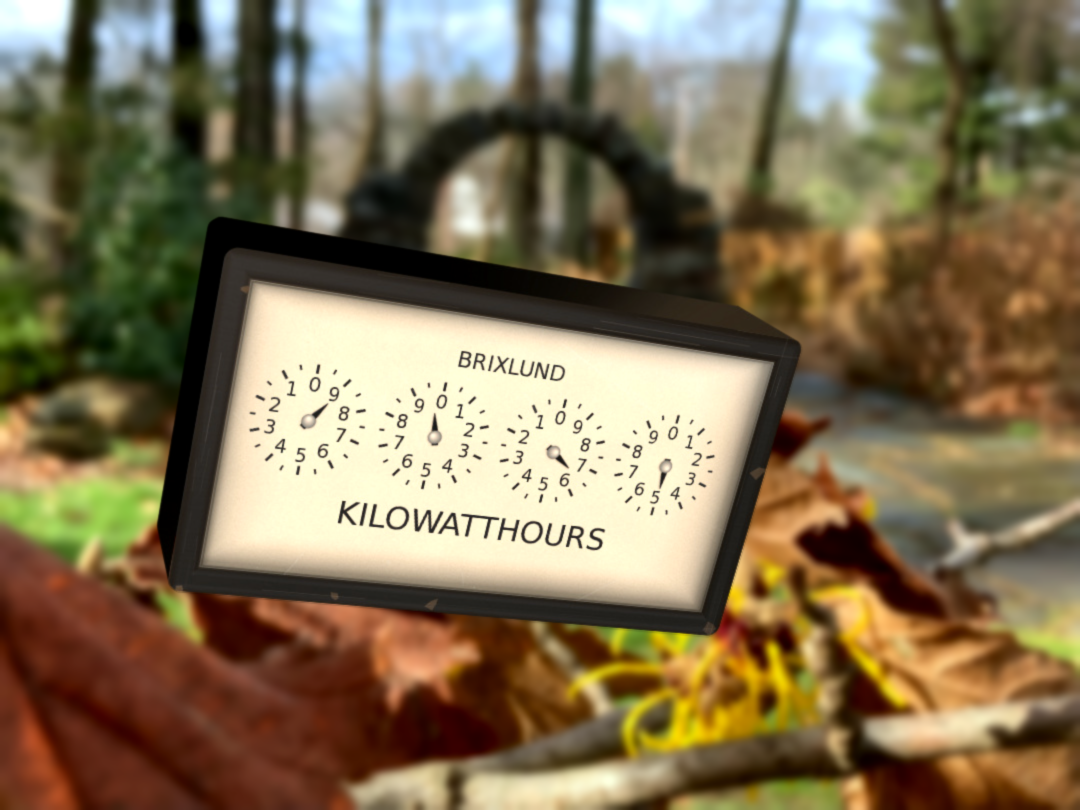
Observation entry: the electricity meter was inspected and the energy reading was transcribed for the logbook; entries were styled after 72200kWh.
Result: 8965kWh
